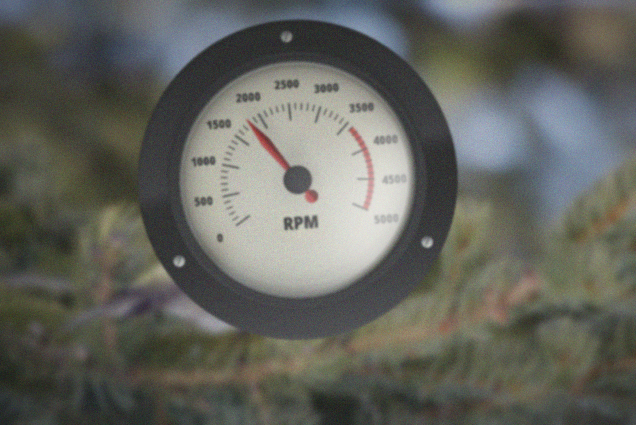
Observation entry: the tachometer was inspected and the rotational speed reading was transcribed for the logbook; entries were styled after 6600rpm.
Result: 1800rpm
